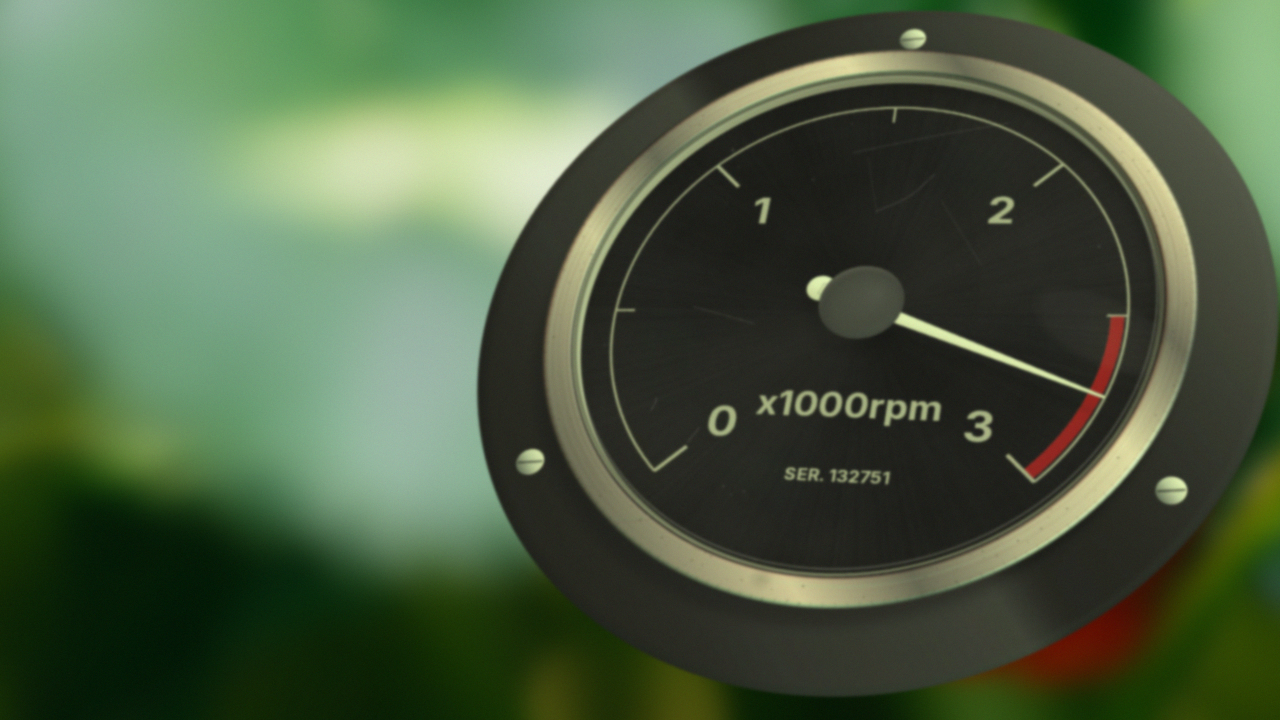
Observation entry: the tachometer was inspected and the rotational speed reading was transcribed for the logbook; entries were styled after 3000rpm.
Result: 2750rpm
